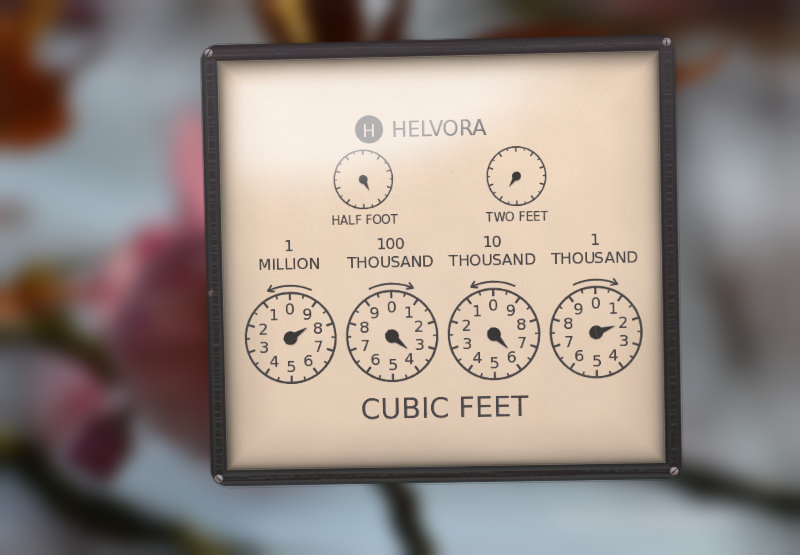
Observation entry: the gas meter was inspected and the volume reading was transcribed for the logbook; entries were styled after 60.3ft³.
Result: 836200ft³
